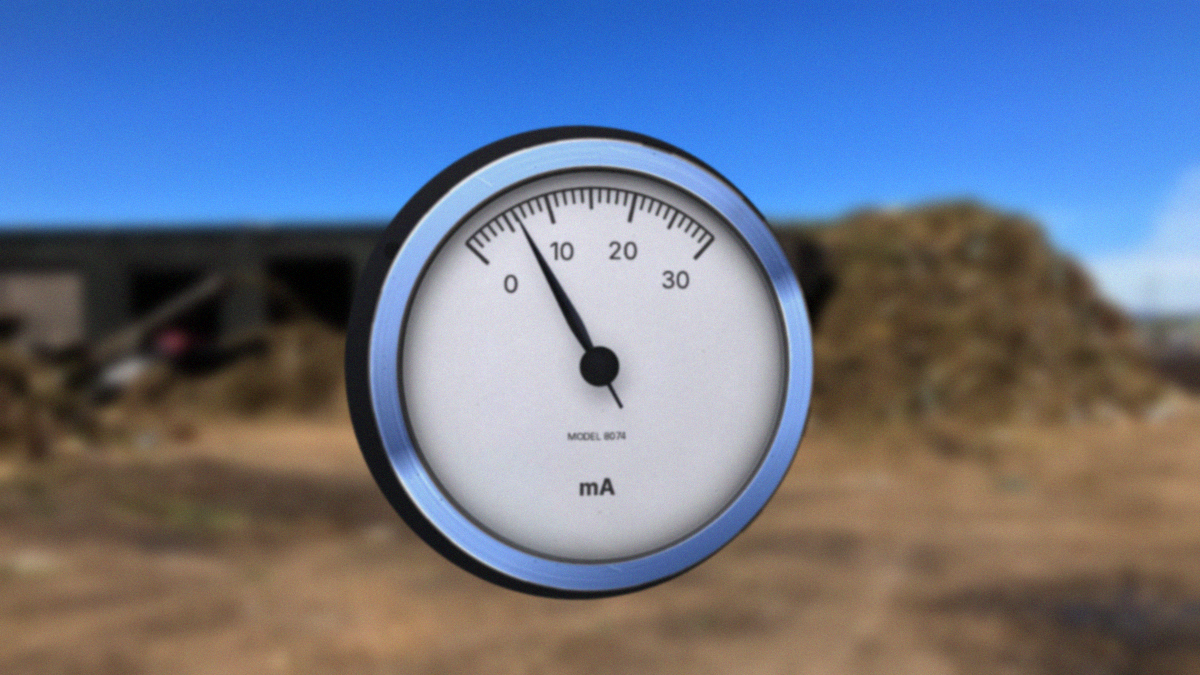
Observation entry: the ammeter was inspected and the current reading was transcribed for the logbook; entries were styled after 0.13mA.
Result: 6mA
